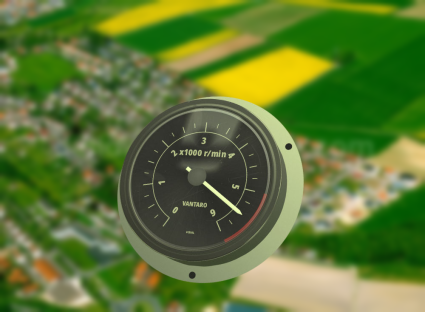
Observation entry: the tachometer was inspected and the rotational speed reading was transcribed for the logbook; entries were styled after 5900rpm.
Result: 5500rpm
